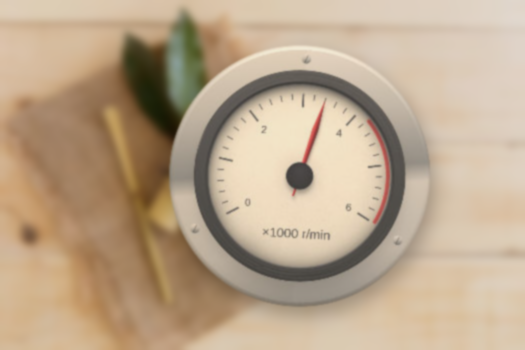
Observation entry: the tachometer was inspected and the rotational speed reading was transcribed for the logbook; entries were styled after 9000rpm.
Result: 3400rpm
